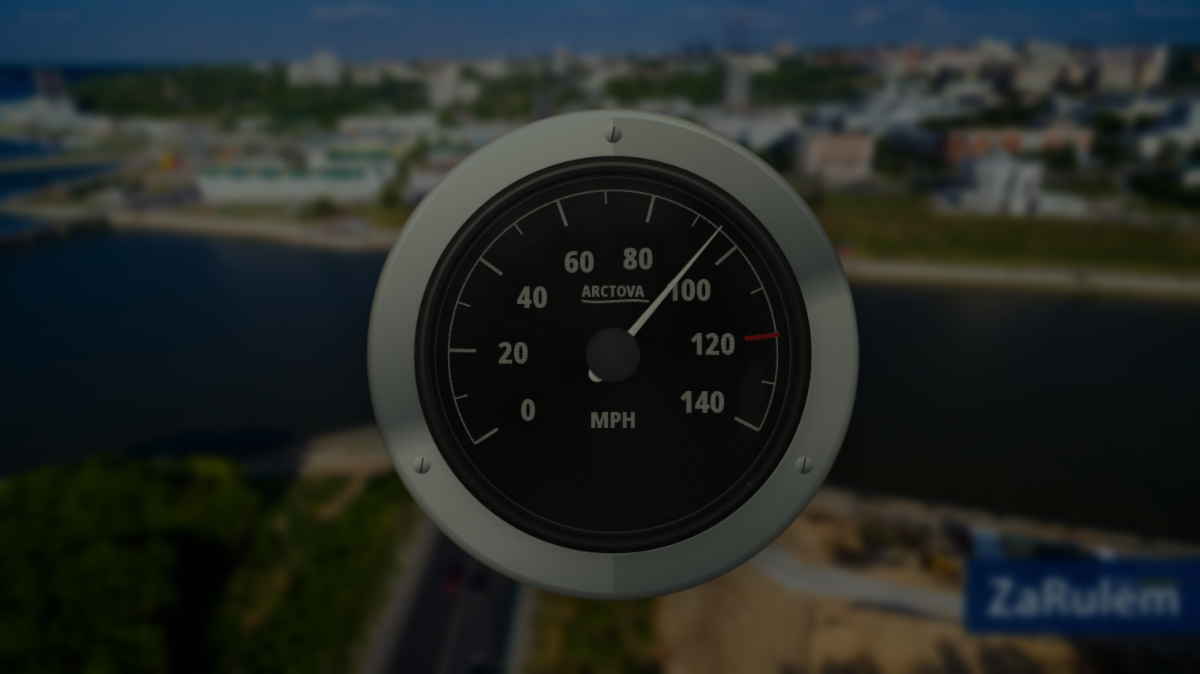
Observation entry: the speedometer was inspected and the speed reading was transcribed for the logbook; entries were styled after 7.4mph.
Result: 95mph
